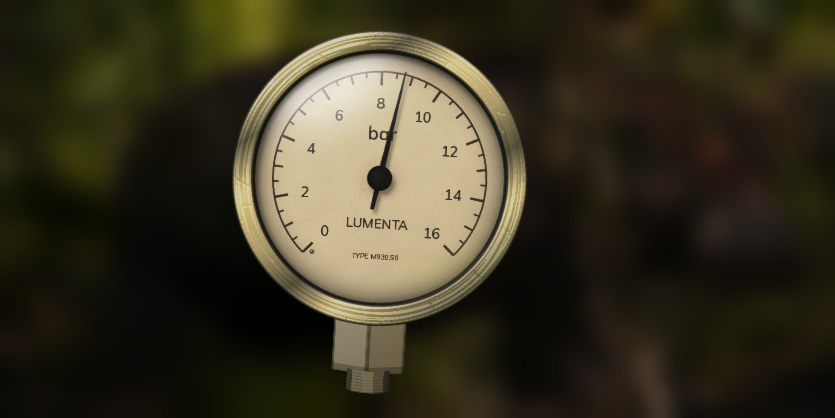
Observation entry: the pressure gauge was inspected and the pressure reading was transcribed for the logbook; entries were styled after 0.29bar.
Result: 8.75bar
